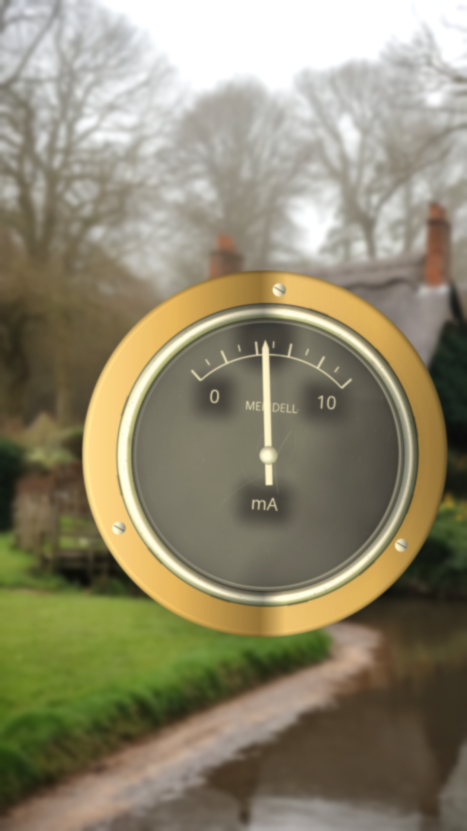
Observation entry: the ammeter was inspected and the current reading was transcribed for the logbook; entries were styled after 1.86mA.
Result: 4.5mA
